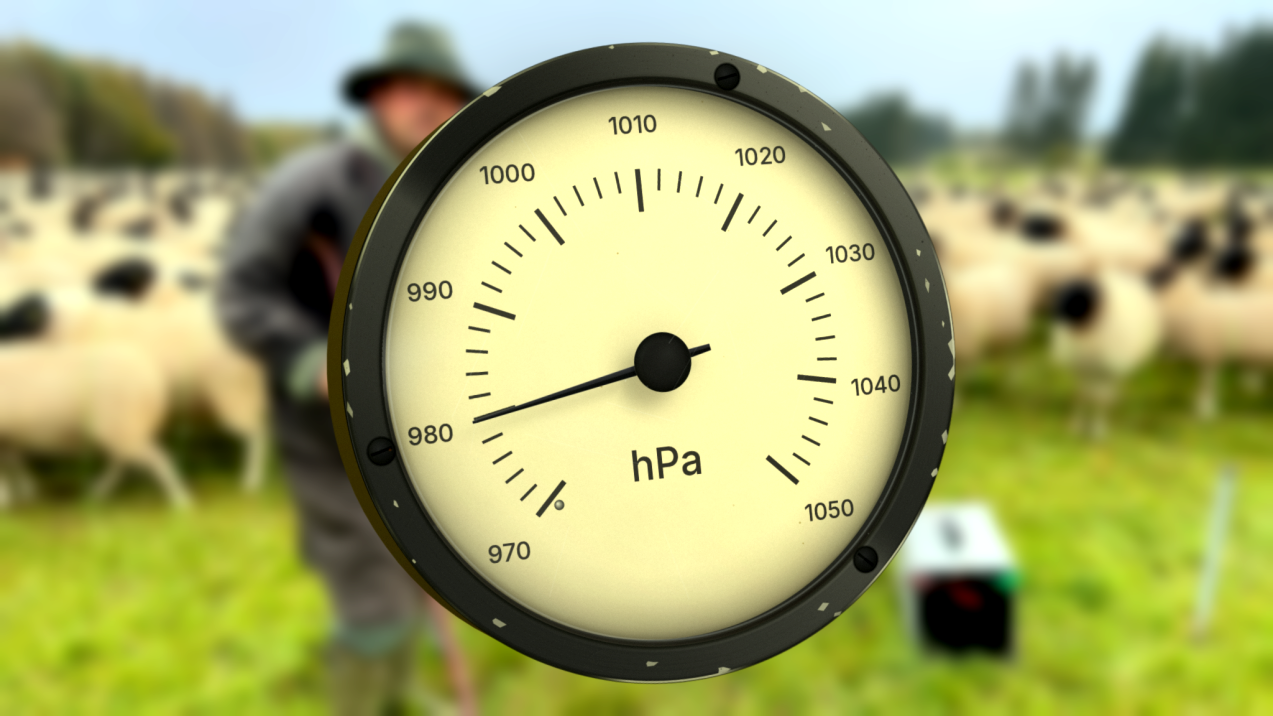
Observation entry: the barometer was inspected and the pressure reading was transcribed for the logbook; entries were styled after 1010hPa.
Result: 980hPa
